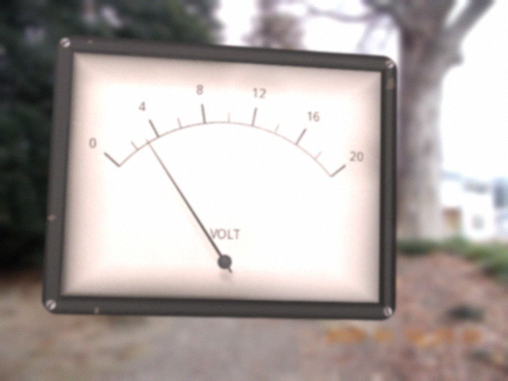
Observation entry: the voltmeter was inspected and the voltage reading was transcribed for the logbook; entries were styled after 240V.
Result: 3V
